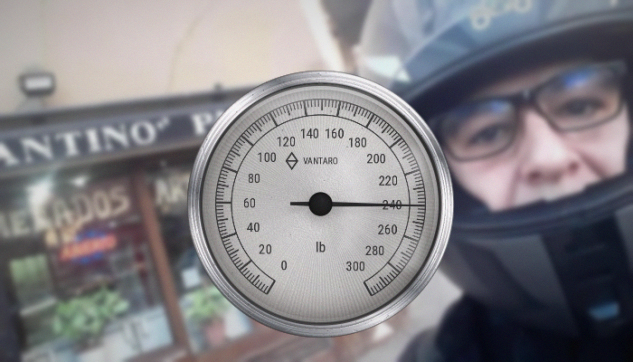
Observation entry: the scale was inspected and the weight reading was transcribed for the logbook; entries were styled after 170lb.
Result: 240lb
